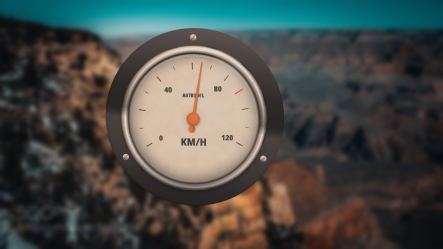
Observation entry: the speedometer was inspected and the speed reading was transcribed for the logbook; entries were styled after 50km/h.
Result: 65km/h
